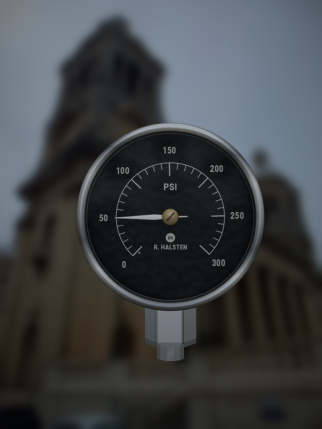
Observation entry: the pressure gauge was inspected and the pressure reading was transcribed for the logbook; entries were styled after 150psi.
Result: 50psi
